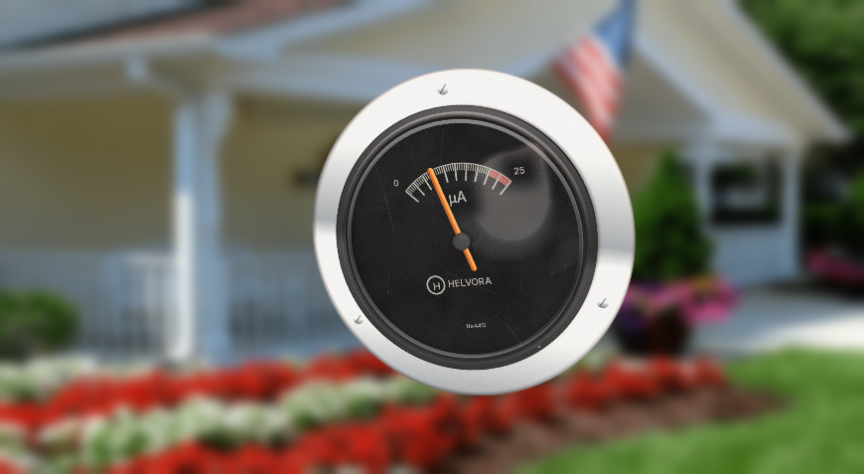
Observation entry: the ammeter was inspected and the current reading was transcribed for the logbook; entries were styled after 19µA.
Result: 7.5µA
